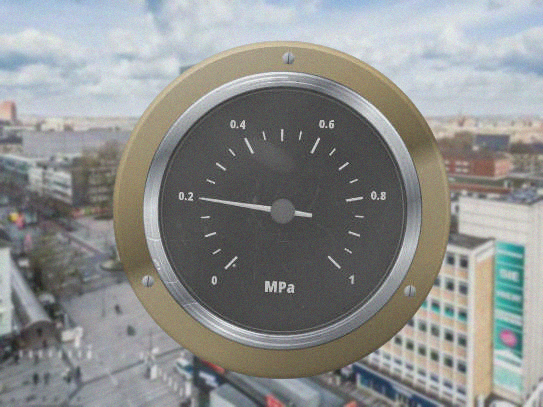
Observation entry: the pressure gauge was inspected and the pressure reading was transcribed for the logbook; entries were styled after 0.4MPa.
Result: 0.2MPa
